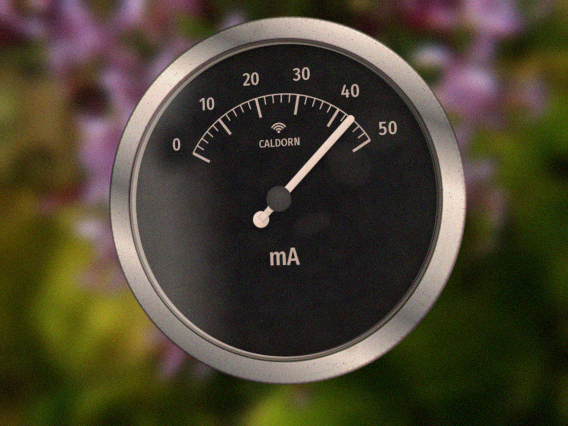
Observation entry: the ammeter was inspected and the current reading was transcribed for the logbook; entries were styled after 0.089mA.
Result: 44mA
